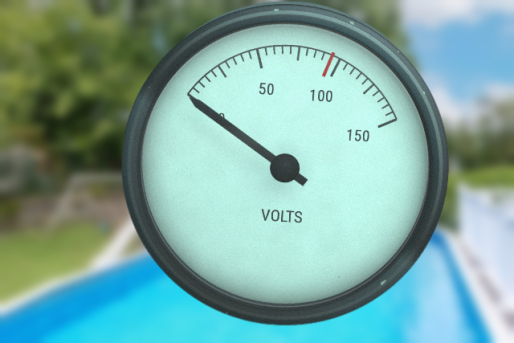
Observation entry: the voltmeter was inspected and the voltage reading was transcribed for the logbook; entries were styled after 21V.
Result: 0V
